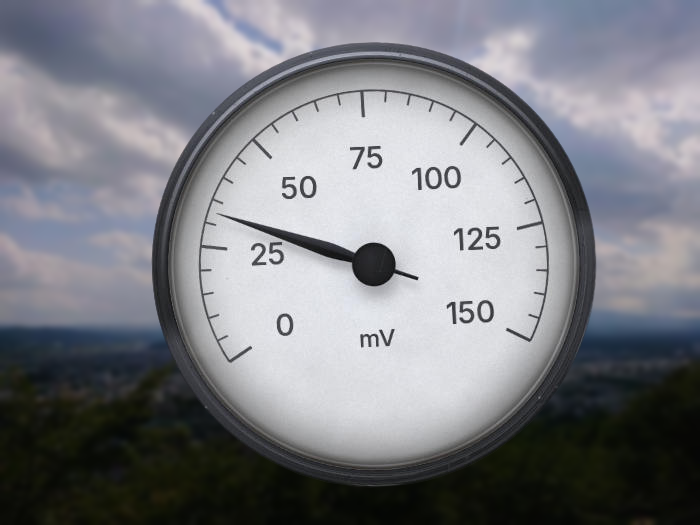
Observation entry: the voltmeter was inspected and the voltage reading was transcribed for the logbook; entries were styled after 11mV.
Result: 32.5mV
